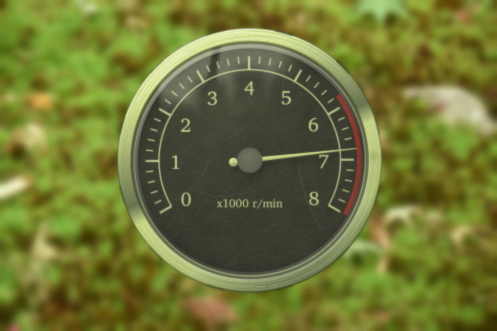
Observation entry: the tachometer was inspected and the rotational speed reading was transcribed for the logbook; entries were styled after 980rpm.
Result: 6800rpm
